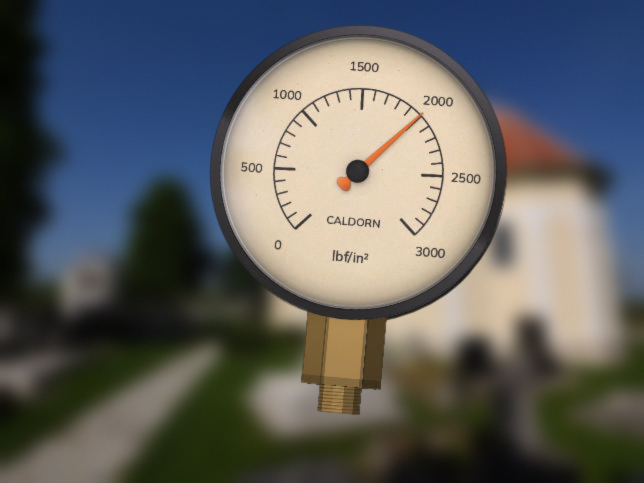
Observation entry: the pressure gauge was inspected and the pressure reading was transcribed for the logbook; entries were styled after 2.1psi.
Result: 2000psi
